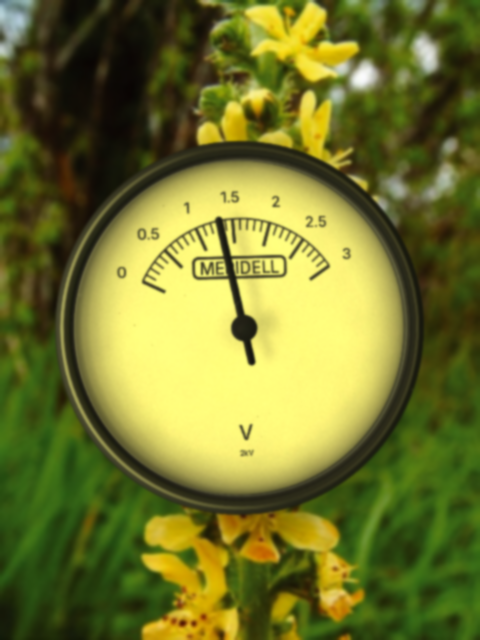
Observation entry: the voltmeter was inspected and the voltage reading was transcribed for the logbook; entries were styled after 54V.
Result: 1.3V
